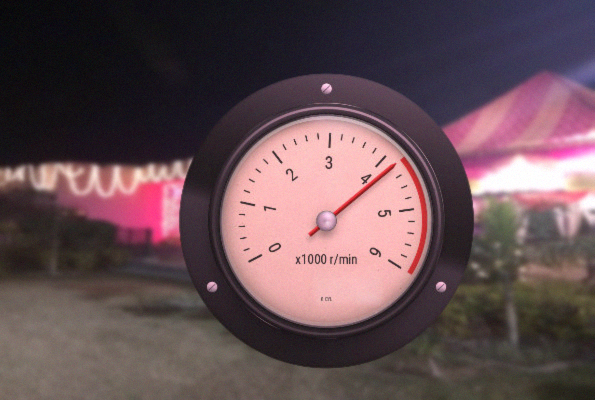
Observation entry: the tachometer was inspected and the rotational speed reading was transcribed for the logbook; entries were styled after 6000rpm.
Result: 4200rpm
